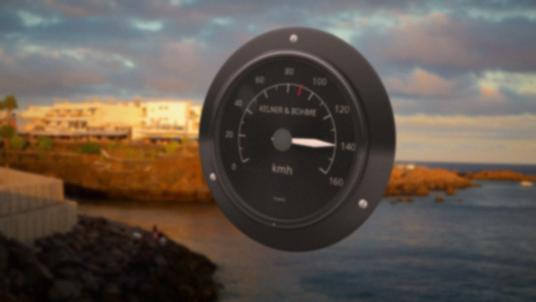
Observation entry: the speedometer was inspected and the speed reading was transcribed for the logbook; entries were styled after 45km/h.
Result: 140km/h
